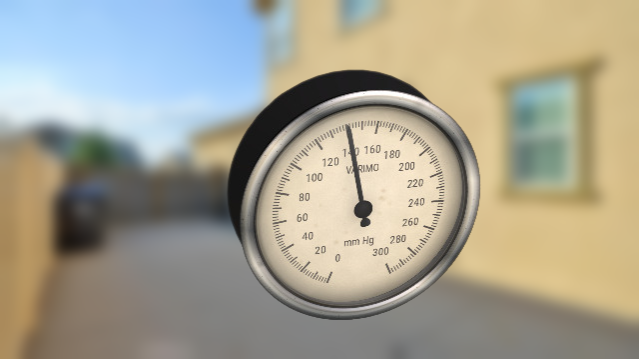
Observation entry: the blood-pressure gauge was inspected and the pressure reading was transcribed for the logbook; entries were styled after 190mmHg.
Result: 140mmHg
